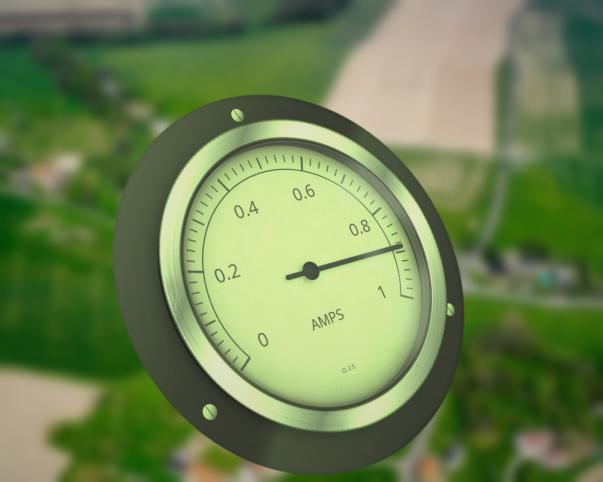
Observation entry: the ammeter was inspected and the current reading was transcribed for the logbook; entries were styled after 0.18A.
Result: 0.89A
